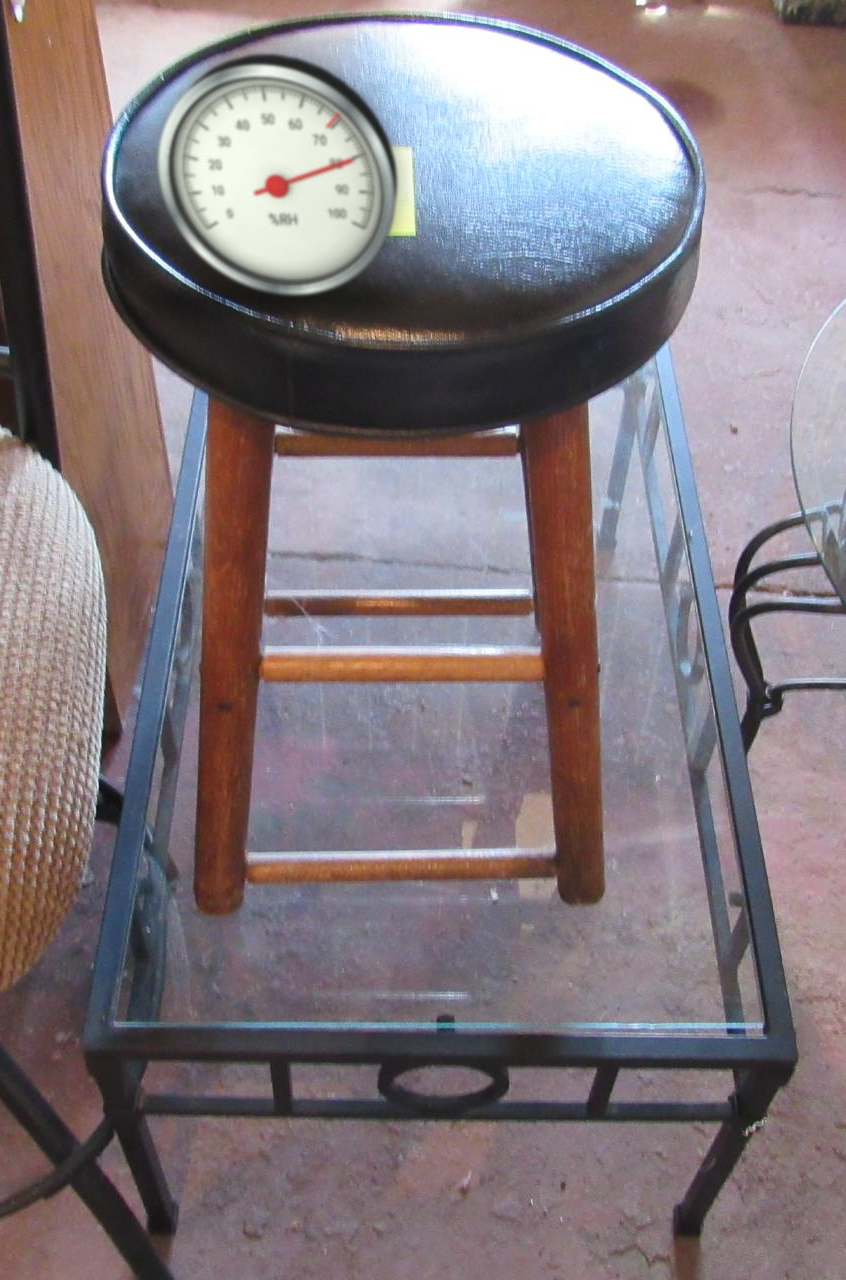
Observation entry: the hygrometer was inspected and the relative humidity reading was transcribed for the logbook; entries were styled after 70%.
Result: 80%
